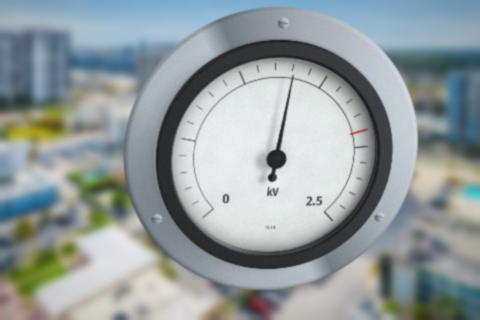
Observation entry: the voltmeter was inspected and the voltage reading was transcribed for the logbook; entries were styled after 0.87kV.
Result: 1.3kV
